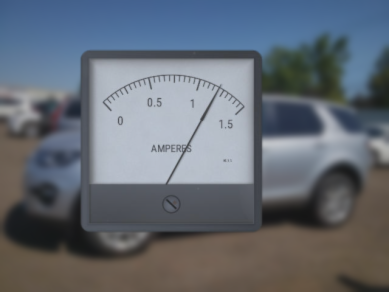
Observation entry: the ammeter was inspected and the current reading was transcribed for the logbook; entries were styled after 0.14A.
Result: 1.2A
